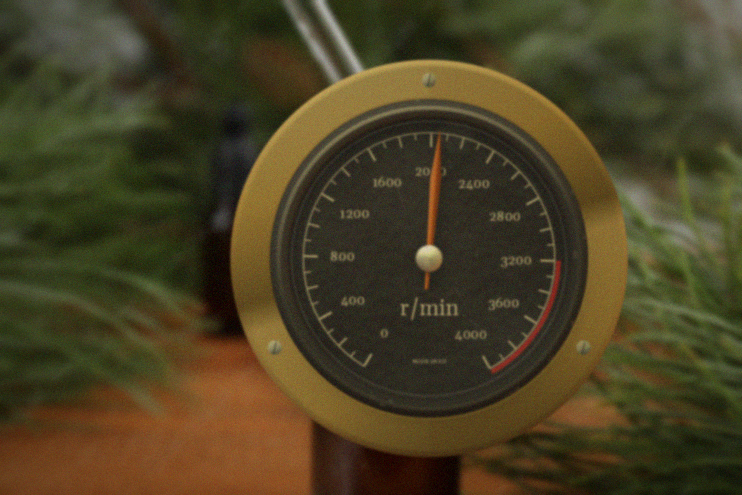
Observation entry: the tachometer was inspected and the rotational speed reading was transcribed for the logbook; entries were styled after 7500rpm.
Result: 2050rpm
